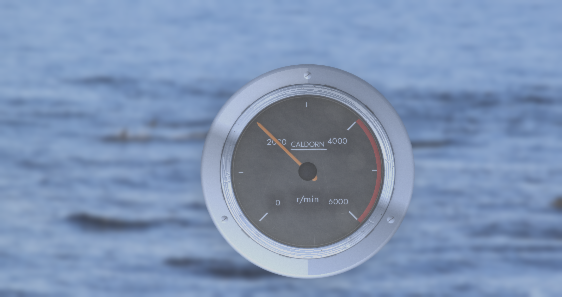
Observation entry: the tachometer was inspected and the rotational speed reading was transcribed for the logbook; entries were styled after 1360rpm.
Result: 2000rpm
